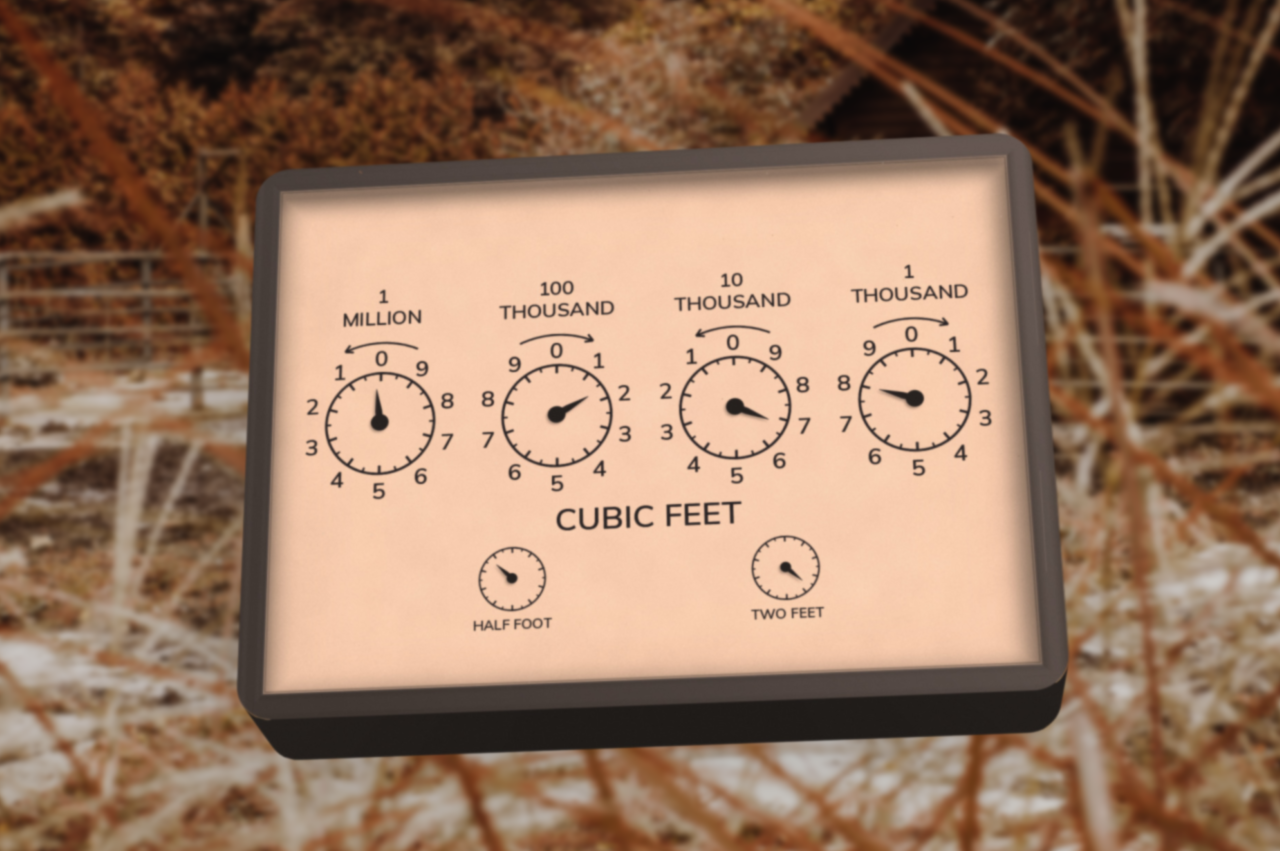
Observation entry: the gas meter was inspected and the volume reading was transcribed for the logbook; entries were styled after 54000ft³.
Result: 16800ft³
